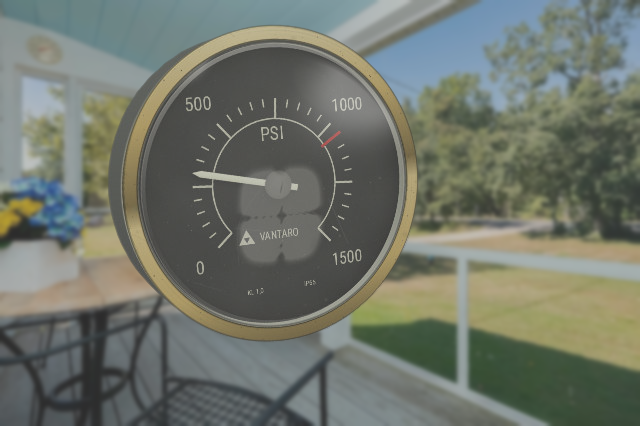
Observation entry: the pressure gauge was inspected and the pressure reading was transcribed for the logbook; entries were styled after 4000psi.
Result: 300psi
